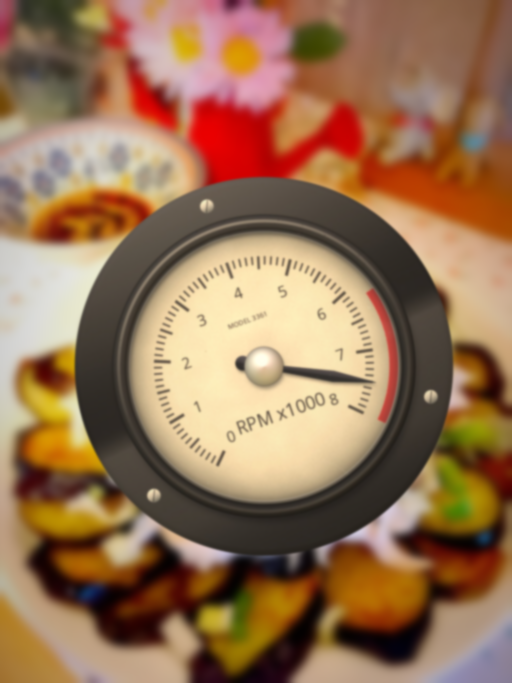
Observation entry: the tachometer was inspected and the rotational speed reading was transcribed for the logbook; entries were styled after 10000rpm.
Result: 7500rpm
